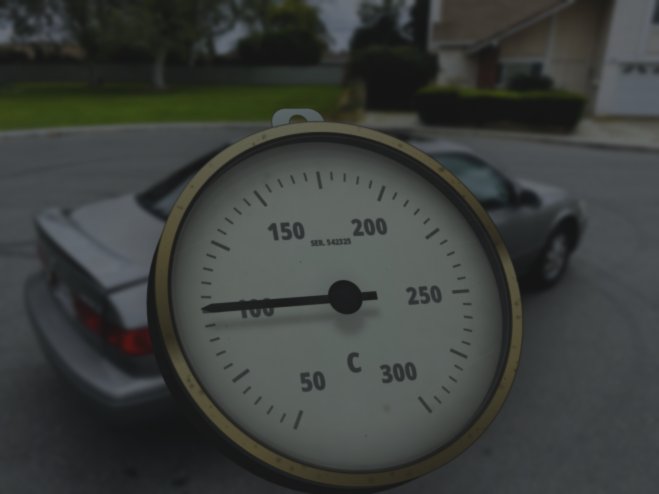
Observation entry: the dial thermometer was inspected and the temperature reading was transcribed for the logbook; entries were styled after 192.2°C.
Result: 100°C
